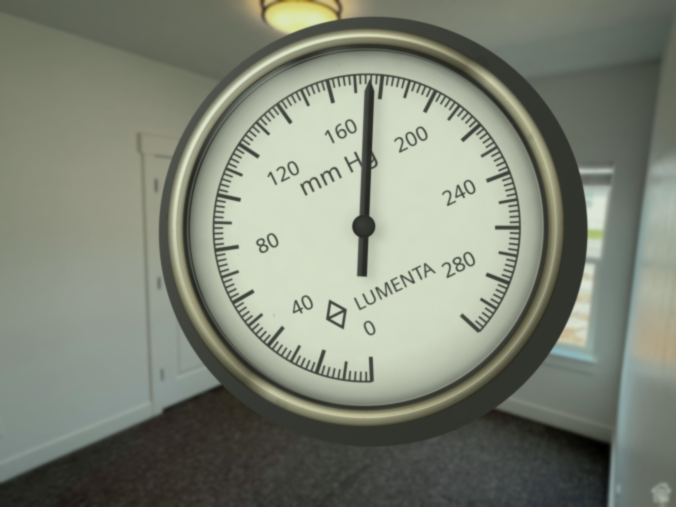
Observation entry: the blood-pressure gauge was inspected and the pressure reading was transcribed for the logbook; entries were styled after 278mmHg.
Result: 176mmHg
